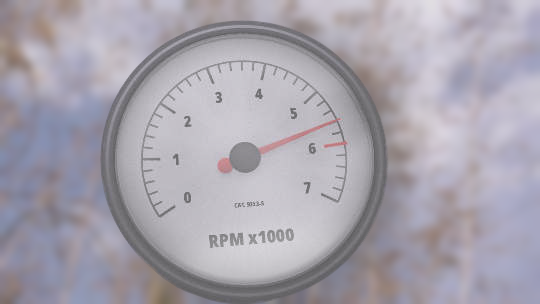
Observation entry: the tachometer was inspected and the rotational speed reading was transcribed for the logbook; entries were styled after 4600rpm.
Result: 5600rpm
